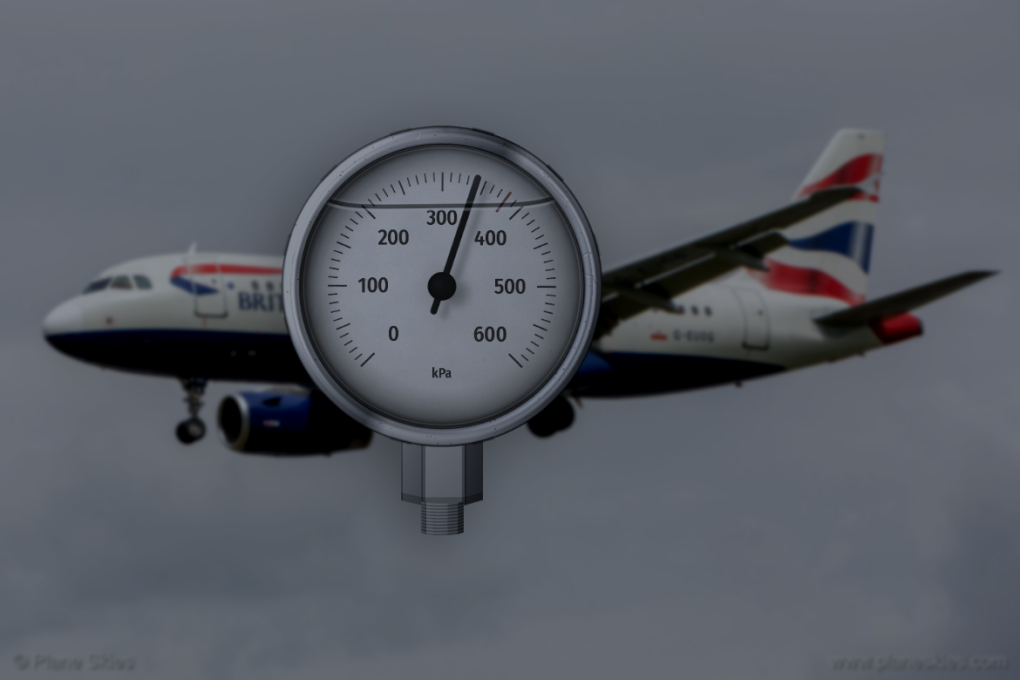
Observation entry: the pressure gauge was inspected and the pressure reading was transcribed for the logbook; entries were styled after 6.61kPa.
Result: 340kPa
